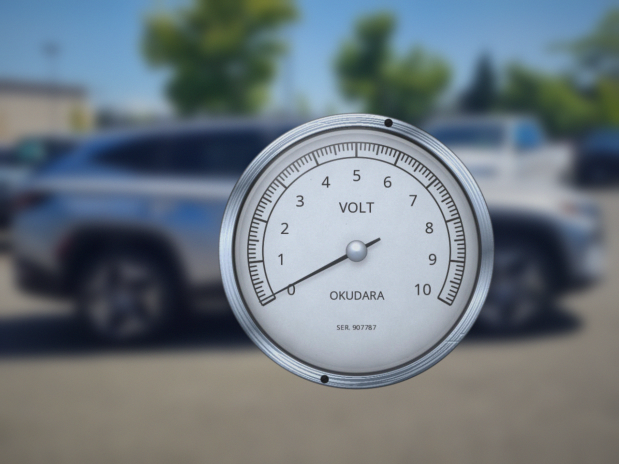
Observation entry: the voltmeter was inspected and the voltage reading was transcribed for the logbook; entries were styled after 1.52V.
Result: 0.1V
